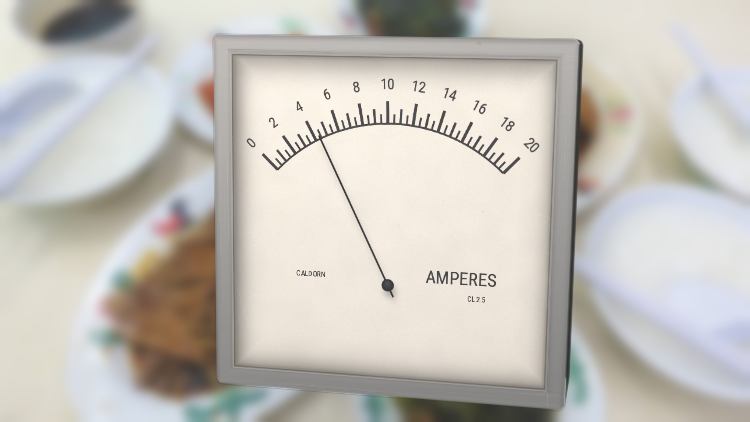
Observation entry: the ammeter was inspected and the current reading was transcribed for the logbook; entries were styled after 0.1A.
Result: 4.5A
